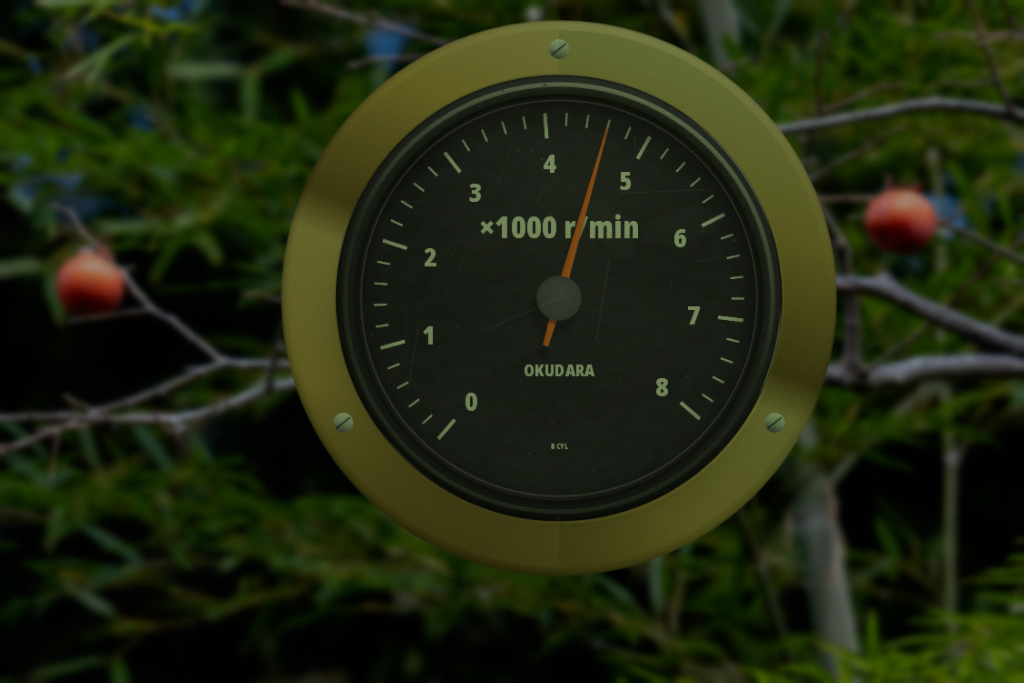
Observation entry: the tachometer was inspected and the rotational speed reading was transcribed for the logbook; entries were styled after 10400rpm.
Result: 4600rpm
